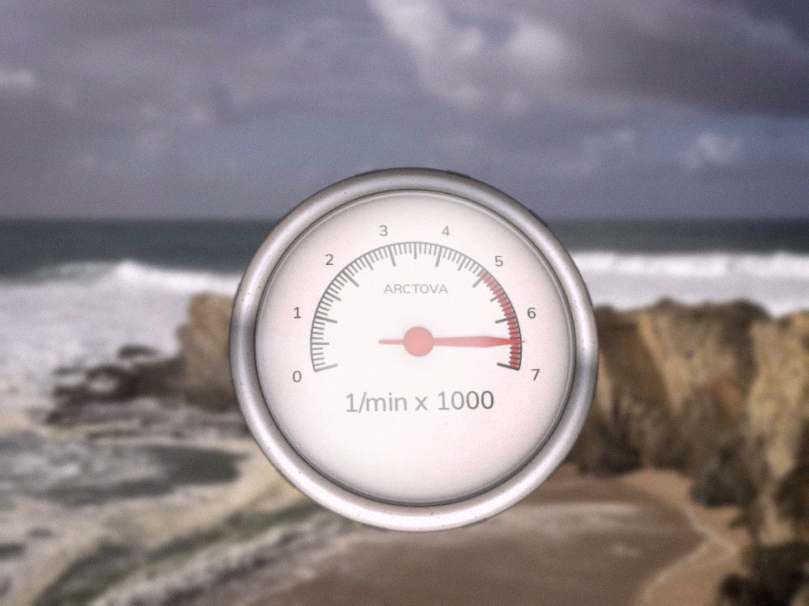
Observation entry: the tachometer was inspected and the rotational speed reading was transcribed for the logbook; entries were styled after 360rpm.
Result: 6500rpm
